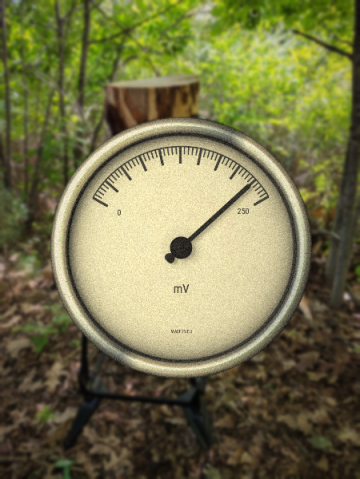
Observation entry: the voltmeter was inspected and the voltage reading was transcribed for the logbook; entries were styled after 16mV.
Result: 225mV
